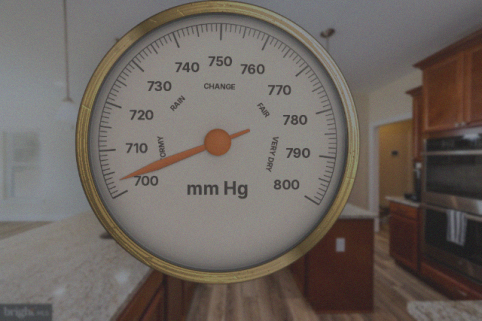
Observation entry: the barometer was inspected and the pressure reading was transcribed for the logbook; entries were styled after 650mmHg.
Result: 703mmHg
